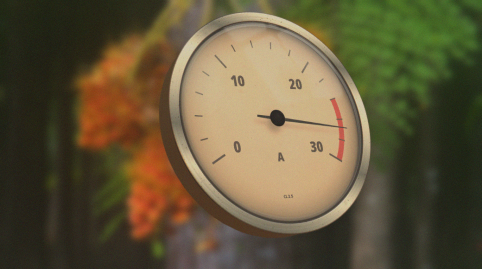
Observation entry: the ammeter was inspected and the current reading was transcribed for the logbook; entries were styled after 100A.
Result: 27A
